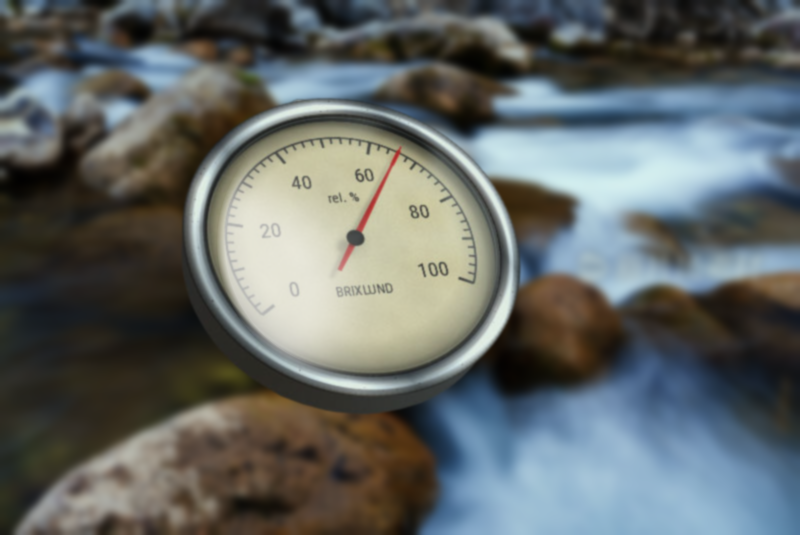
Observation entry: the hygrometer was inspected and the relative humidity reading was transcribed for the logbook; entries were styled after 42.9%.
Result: 66%
